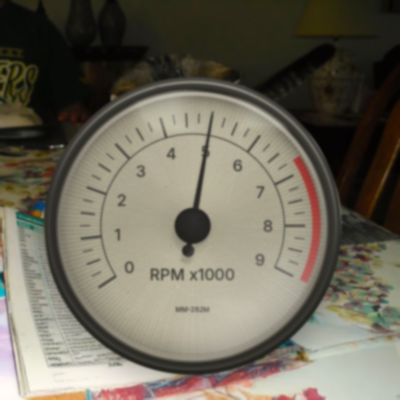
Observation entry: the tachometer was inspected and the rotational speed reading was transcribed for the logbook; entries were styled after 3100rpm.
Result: 5000rpm
